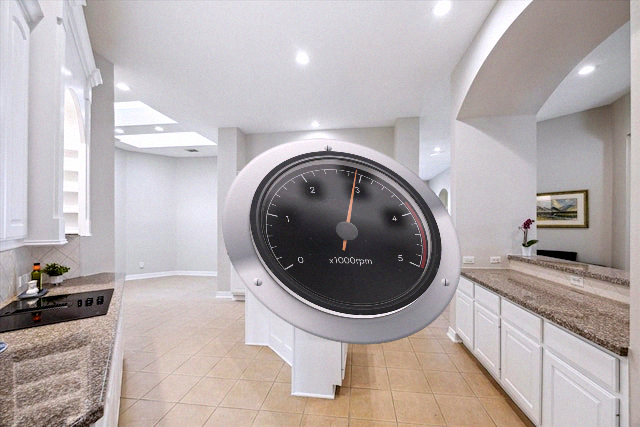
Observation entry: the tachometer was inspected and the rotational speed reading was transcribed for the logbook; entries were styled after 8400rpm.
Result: 2900rpm
